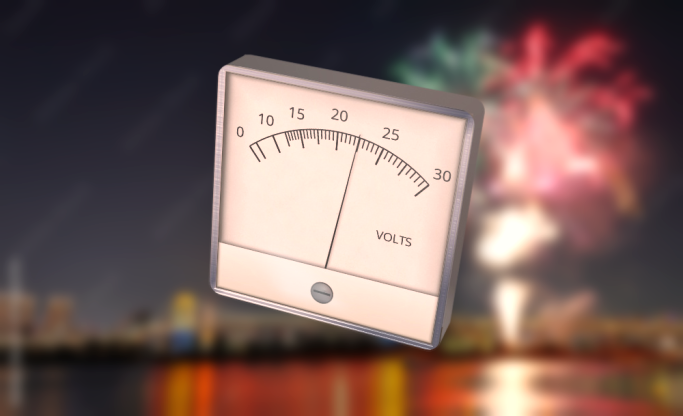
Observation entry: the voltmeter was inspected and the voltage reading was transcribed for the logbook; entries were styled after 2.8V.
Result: 22.5V
